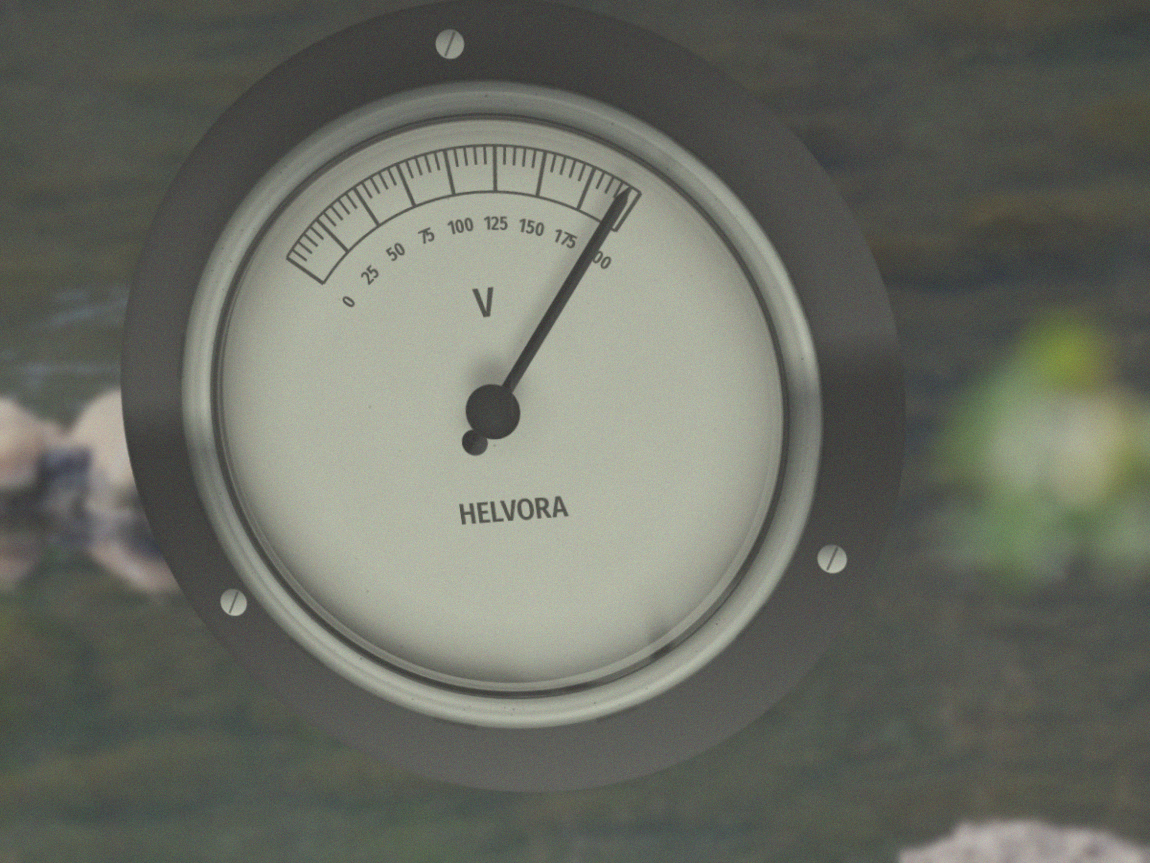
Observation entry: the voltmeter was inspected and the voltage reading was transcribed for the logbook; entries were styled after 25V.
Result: 195V
